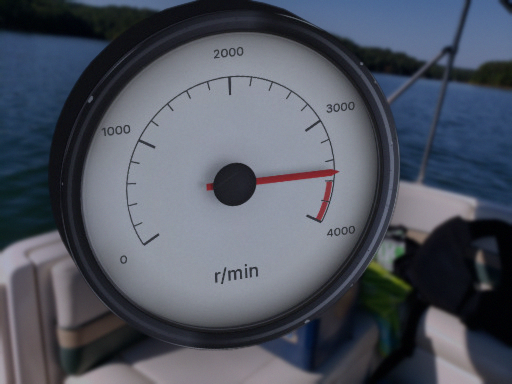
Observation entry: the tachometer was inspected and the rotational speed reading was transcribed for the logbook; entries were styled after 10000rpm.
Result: 3500rpm
